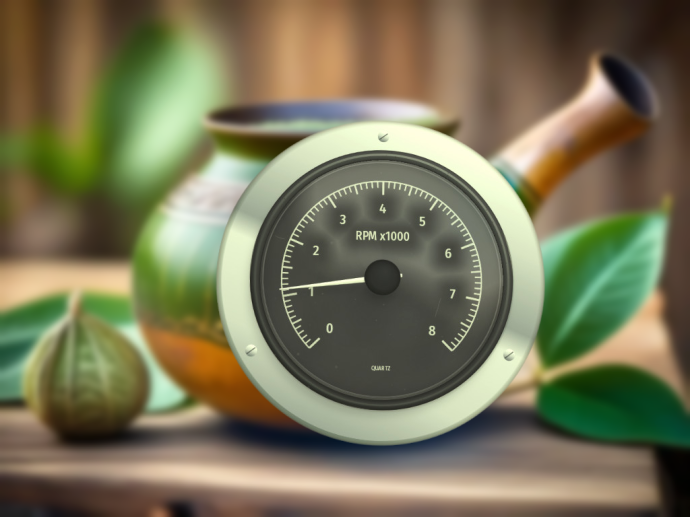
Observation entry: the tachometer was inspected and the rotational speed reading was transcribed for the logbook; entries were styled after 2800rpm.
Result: 1100rpm
